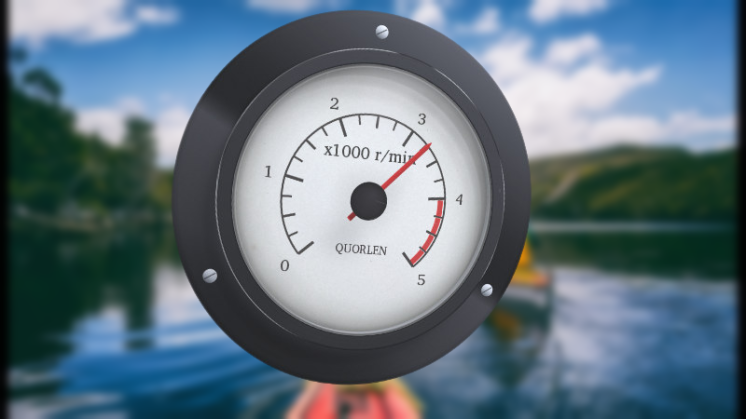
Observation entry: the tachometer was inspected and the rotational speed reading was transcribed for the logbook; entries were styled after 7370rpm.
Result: 3250rpm
